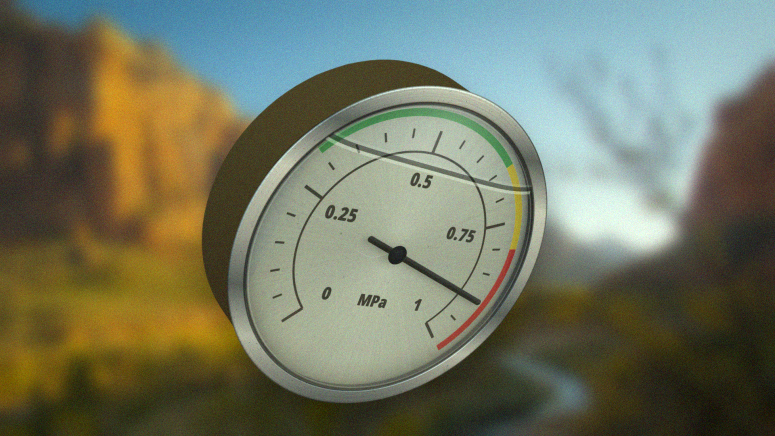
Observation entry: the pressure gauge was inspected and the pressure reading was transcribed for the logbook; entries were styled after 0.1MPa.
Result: 0.9MPa
